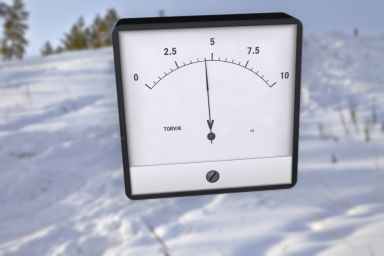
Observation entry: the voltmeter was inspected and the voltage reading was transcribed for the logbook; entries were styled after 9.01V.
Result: 4.5V
